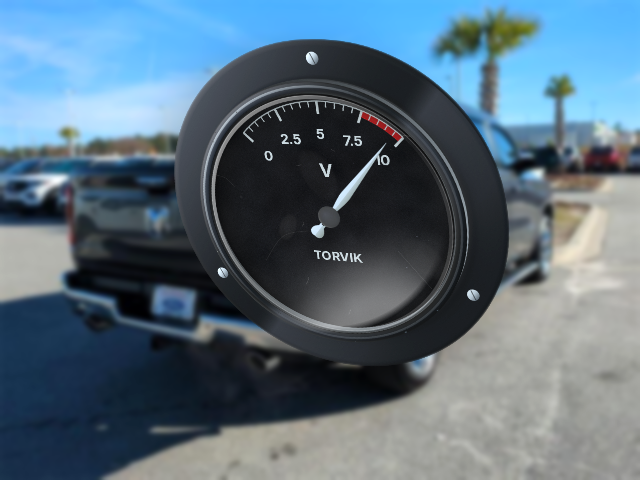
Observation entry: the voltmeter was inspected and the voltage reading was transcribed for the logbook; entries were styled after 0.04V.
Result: 9.5V
